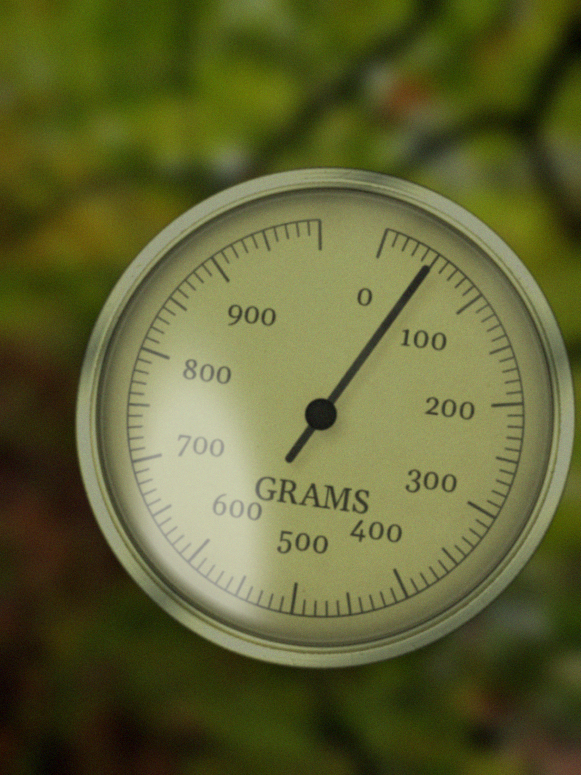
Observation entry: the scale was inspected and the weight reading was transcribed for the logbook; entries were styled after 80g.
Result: 50g
